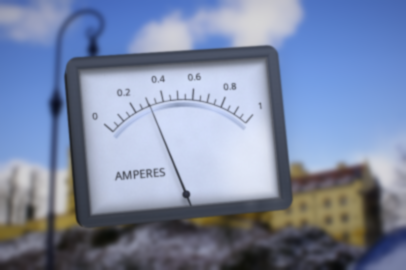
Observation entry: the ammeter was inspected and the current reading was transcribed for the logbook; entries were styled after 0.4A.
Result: 0.3A
